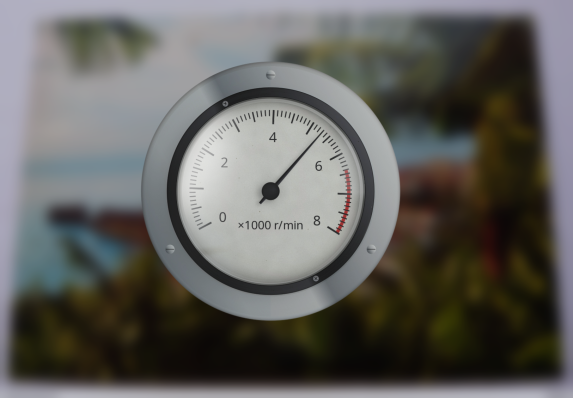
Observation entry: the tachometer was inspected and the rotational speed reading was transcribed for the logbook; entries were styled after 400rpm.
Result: 5300rpm
